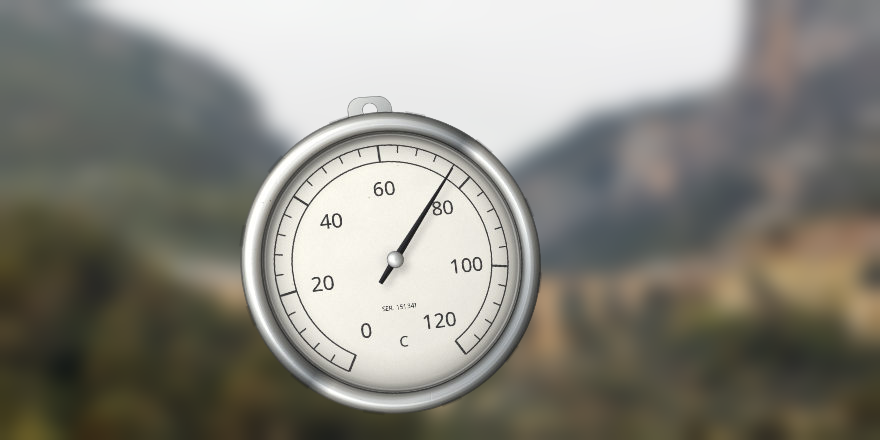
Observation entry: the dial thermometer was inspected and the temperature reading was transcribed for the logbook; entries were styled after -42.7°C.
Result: 76°C
